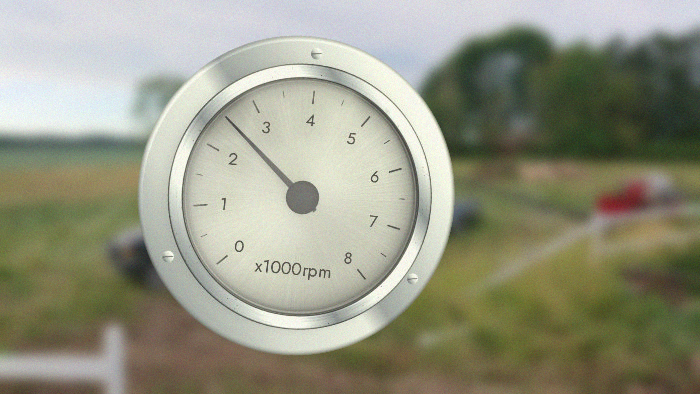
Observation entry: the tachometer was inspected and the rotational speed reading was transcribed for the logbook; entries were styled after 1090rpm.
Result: 2500rpm
